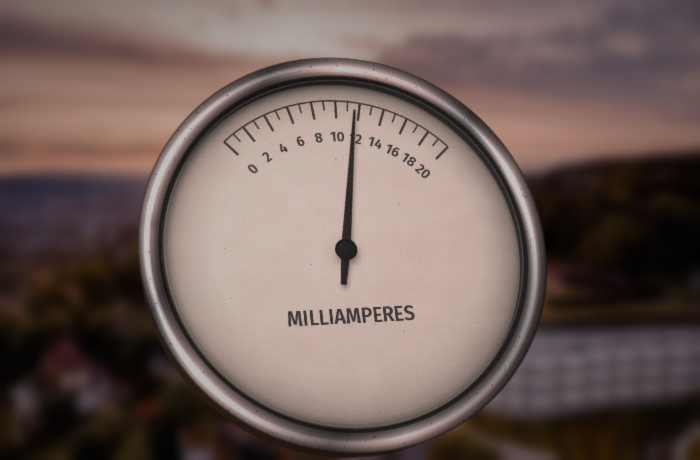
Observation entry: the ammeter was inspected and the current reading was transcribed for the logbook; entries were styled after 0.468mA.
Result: 11.5mA
